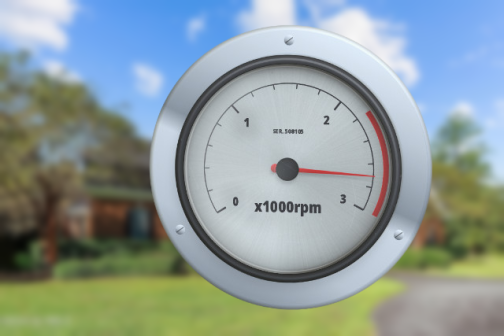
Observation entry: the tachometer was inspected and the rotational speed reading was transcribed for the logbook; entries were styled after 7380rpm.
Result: 2700rpm
